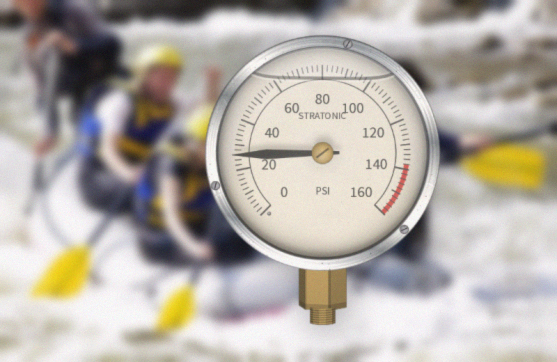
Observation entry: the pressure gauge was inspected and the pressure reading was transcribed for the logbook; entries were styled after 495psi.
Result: 26psi
